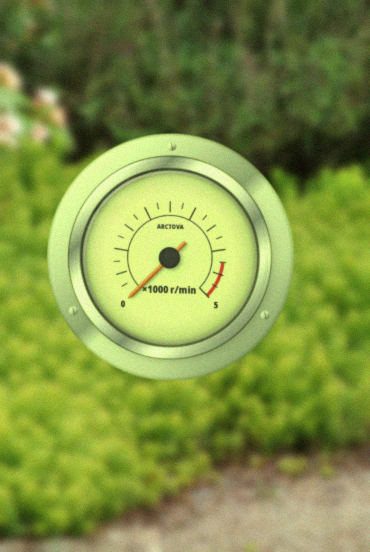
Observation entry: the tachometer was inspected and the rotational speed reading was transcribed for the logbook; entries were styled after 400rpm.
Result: 0rpm
